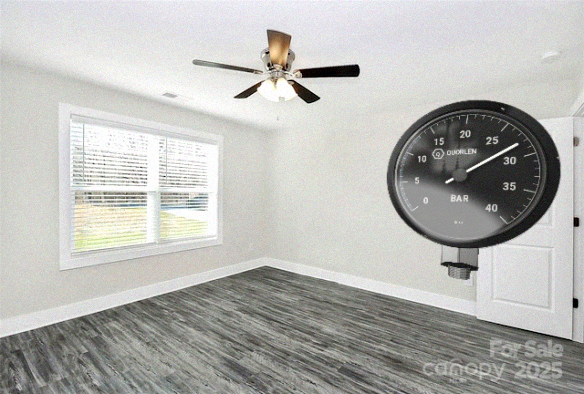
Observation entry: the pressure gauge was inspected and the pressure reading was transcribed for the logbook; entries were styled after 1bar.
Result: 28bar
